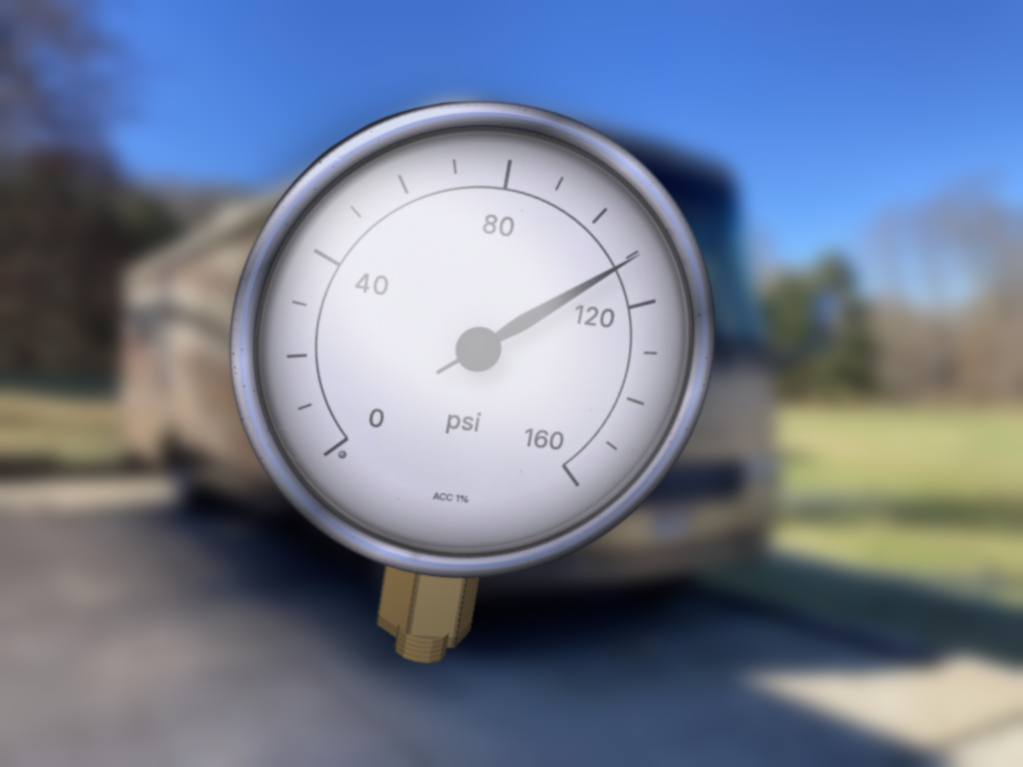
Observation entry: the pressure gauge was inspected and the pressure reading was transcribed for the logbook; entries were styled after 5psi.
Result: 110psi
